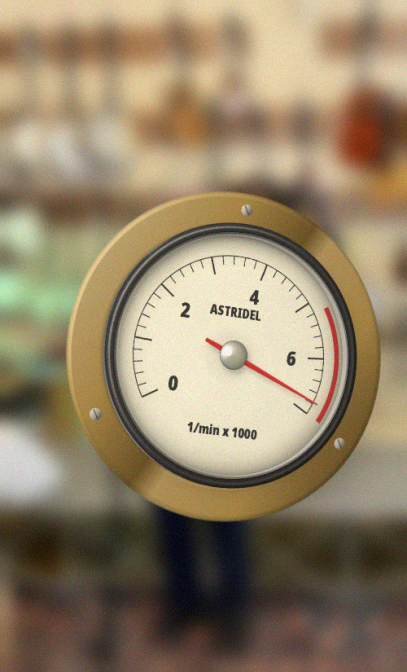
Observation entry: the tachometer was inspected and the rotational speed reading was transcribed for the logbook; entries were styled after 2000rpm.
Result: 6800rpm
